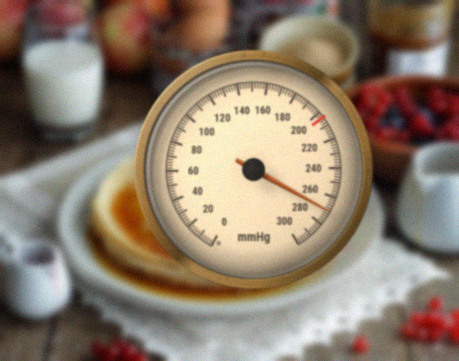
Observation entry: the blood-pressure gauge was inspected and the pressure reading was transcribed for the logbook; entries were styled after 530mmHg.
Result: 270mmHg
